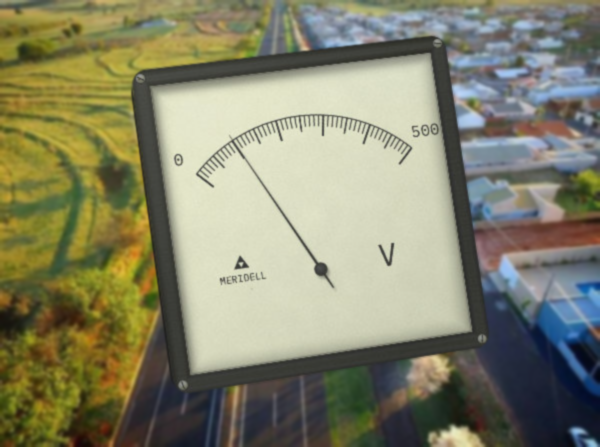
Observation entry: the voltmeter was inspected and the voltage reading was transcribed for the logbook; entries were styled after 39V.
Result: 100V
